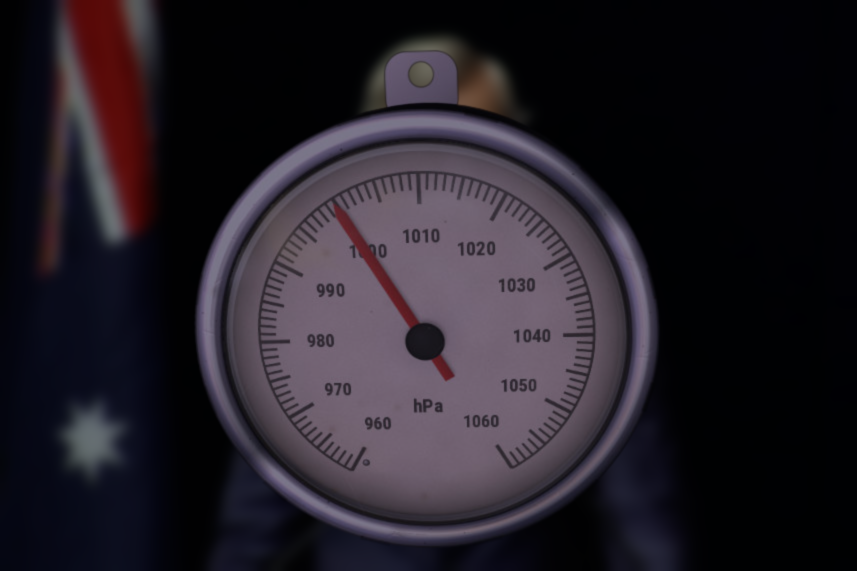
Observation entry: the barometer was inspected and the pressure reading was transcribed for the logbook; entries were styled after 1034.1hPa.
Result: 1000hPa
